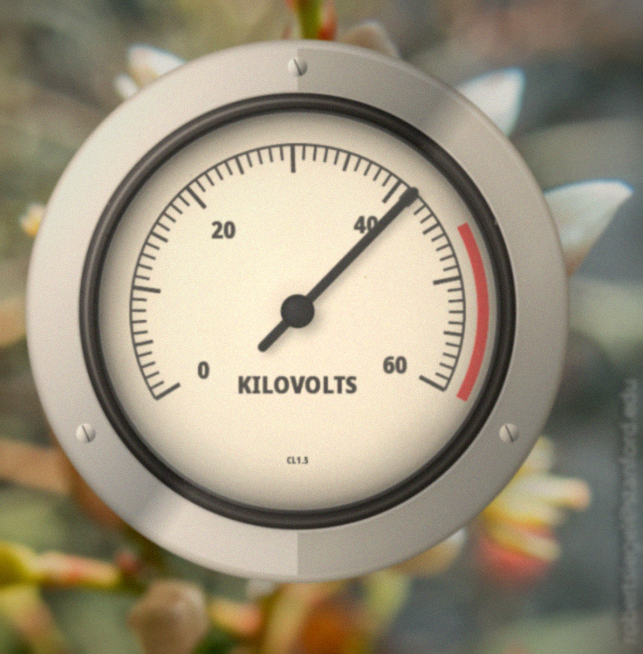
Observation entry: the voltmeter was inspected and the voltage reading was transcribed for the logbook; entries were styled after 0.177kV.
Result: 41.5kV
